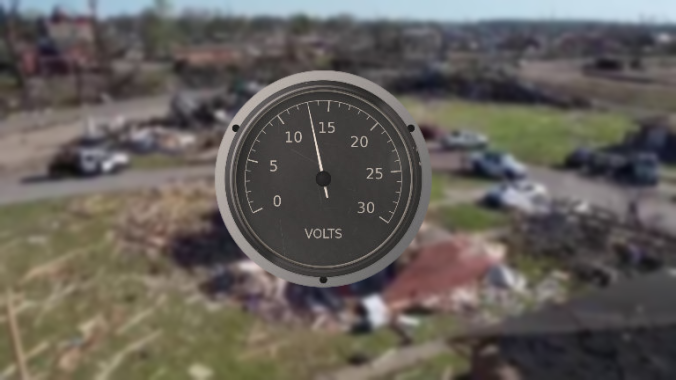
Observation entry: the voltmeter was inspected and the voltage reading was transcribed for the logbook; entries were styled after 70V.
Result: 13V
